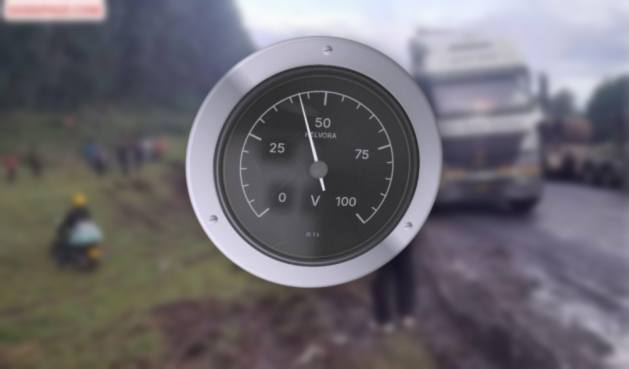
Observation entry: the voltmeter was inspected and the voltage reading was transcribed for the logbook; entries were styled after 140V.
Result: 42.5V
